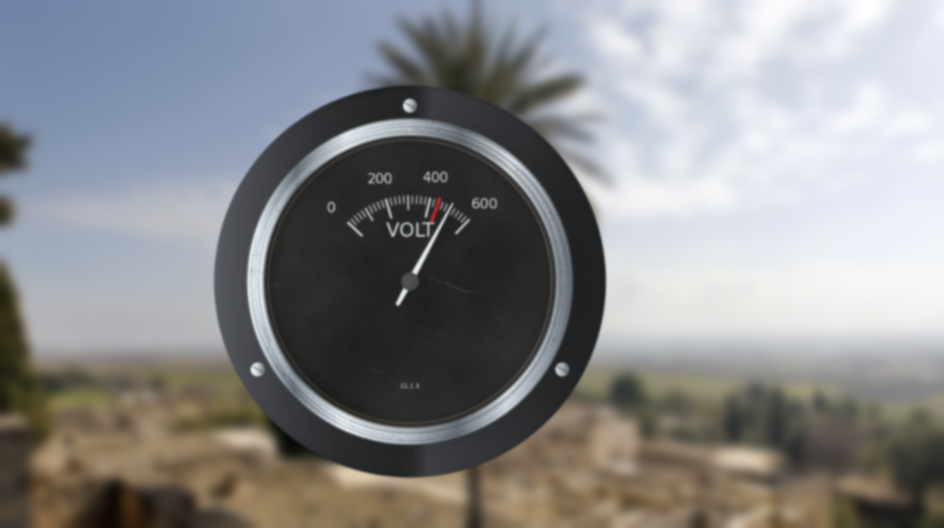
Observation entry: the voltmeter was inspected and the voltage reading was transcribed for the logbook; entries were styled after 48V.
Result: 500V
